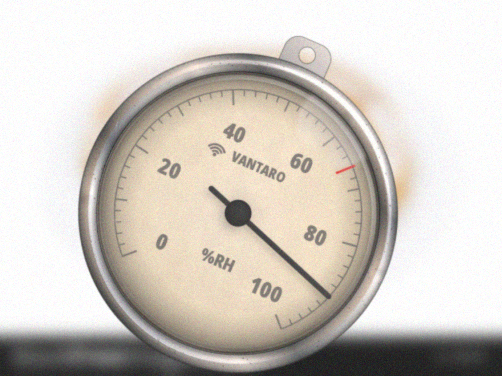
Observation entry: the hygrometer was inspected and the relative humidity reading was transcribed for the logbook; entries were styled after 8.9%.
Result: 90%
